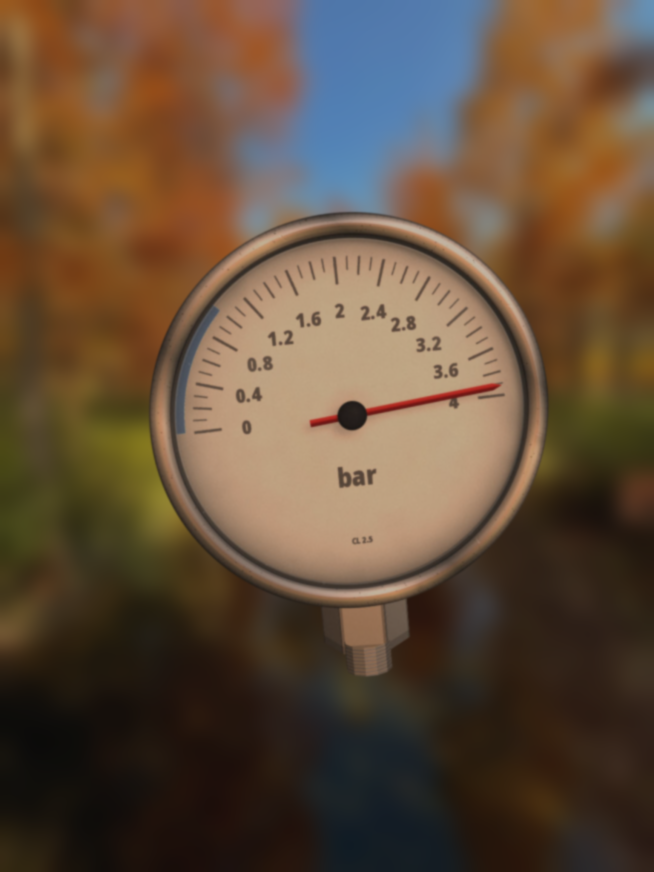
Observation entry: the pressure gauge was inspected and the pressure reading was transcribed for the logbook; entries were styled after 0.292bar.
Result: 3.9bar
